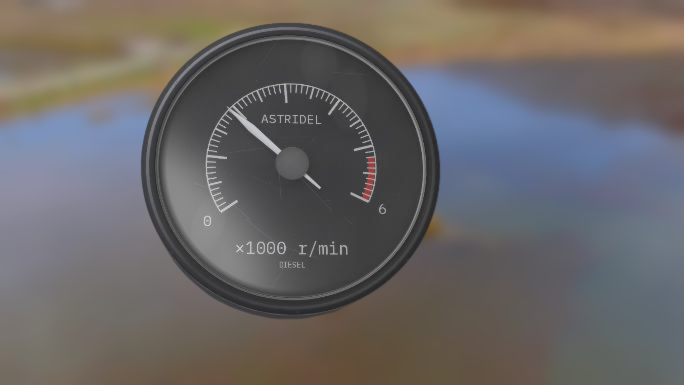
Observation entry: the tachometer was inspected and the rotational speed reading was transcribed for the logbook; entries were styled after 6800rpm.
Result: 1900rpm
